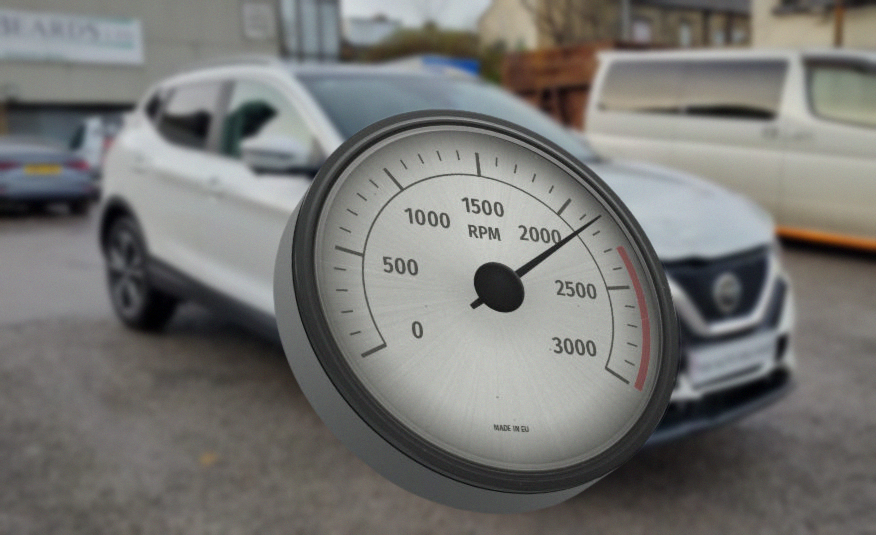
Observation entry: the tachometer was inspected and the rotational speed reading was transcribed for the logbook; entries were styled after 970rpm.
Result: 2150rpm
